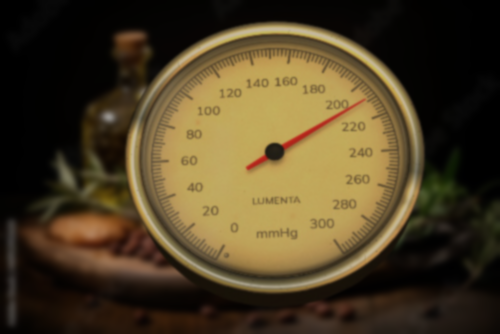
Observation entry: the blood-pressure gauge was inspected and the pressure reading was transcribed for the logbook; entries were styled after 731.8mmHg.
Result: 210mmHg
